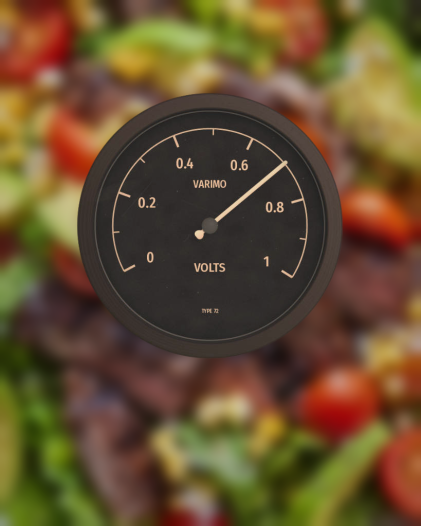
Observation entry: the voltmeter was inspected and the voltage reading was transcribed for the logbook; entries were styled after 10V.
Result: 0.7V
